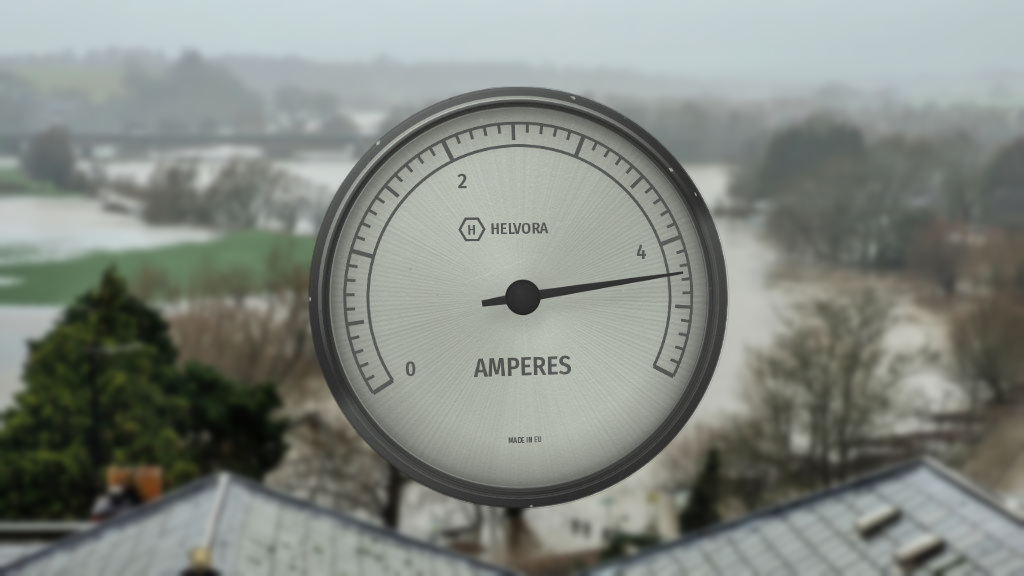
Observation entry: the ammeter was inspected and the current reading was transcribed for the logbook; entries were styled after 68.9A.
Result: 4.25A
